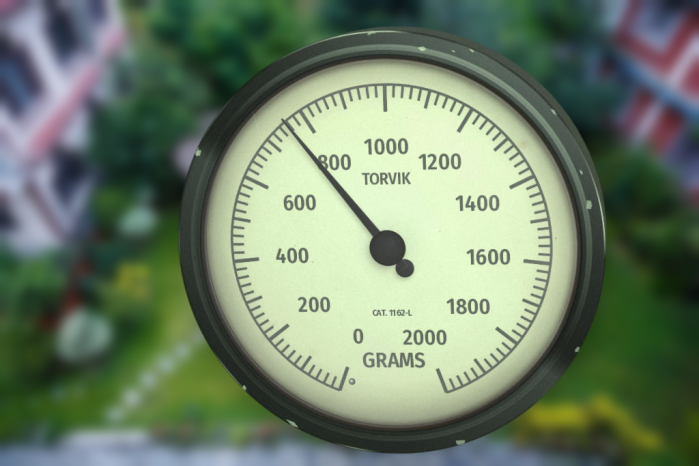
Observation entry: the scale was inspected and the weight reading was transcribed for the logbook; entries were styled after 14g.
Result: 760g
